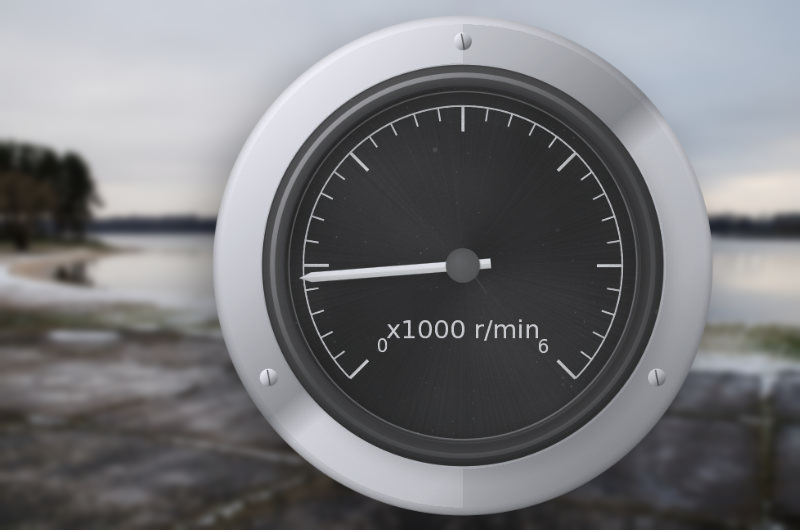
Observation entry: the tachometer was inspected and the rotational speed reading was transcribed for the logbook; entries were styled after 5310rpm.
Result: 900rpm
